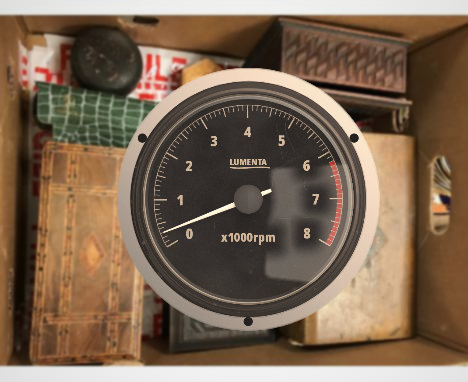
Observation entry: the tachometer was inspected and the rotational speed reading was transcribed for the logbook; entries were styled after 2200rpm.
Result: 300rpm
